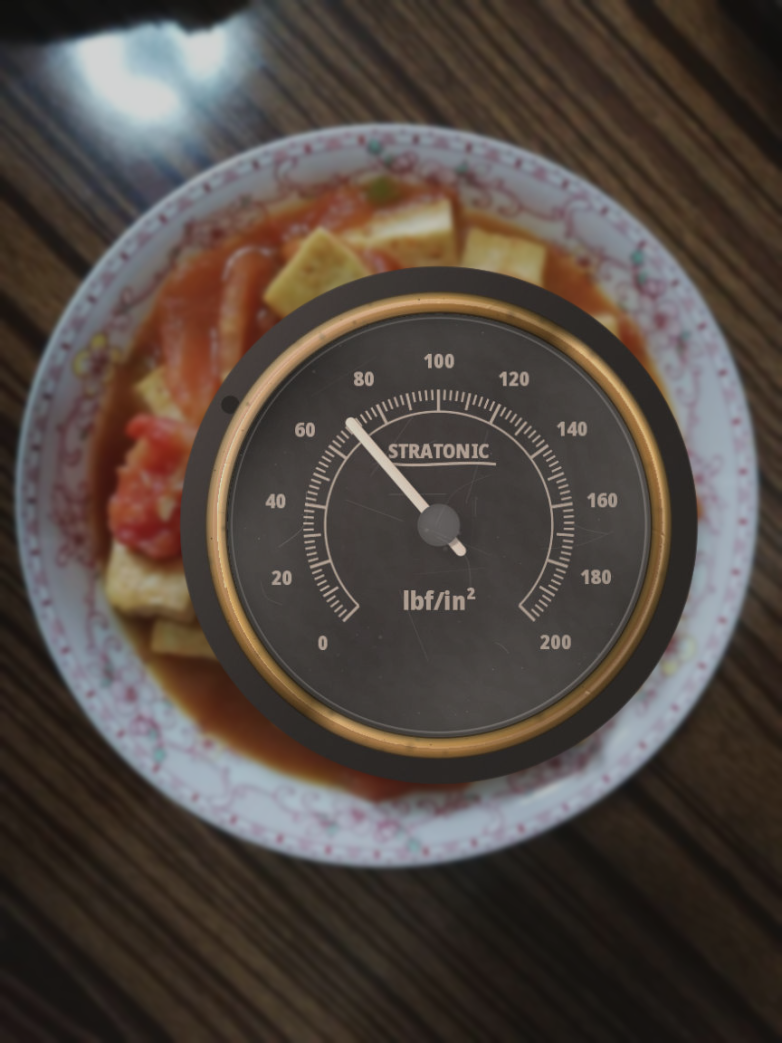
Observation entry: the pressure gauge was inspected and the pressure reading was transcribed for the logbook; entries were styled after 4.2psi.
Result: 70psi
